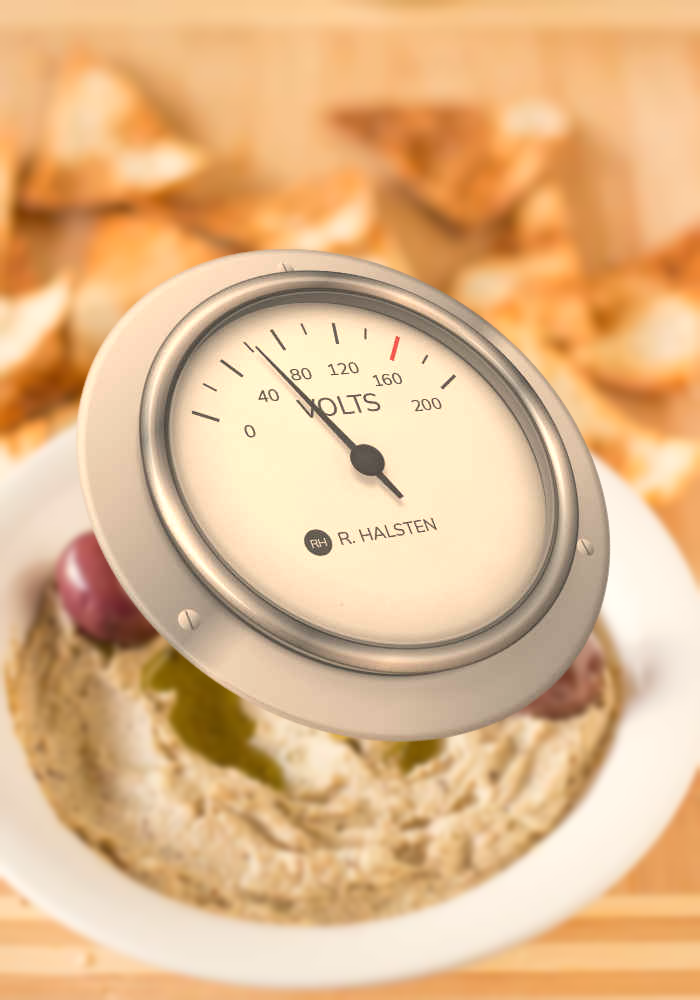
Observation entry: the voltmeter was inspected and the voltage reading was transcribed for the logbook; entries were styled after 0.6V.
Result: 60V
